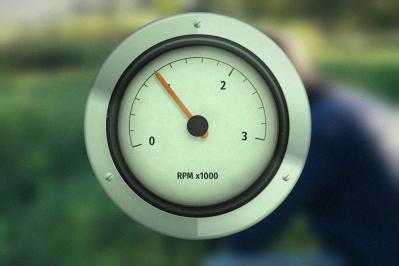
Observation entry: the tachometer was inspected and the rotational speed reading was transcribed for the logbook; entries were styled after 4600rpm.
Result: 1000rpm
